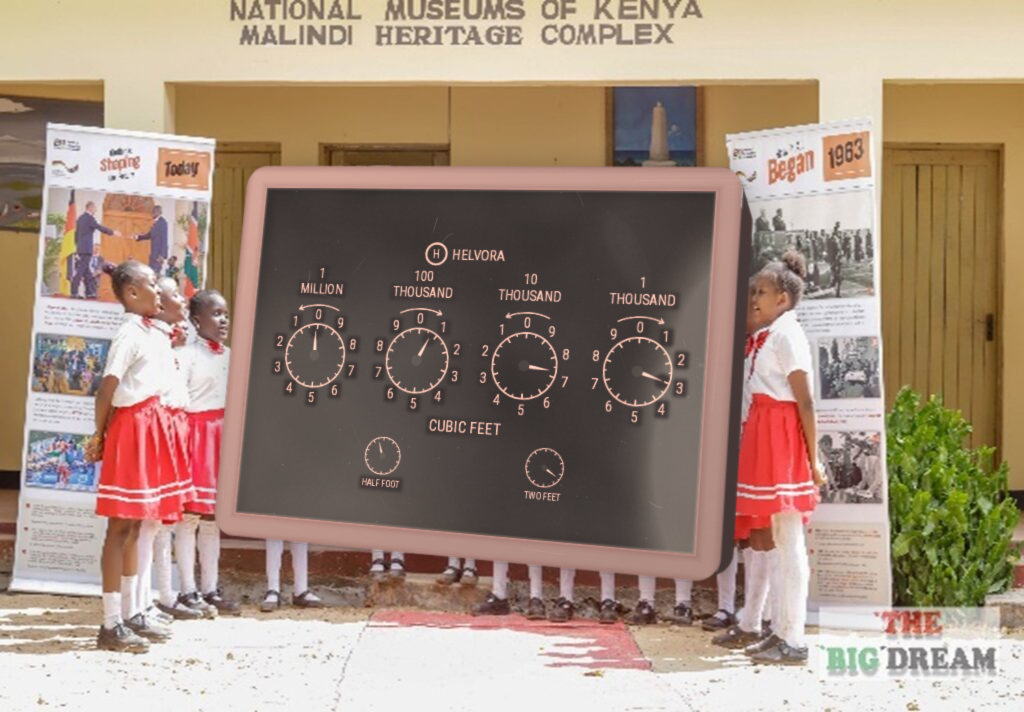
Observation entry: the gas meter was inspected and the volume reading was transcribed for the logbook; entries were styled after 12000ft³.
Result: 7300ft³
